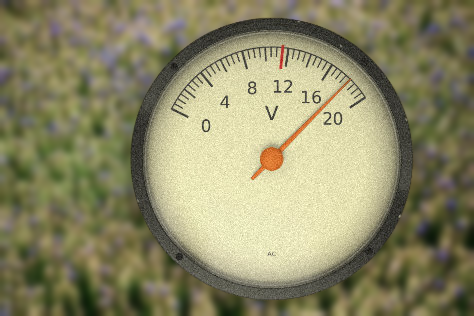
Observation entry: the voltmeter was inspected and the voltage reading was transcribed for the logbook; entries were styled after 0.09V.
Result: 18V
